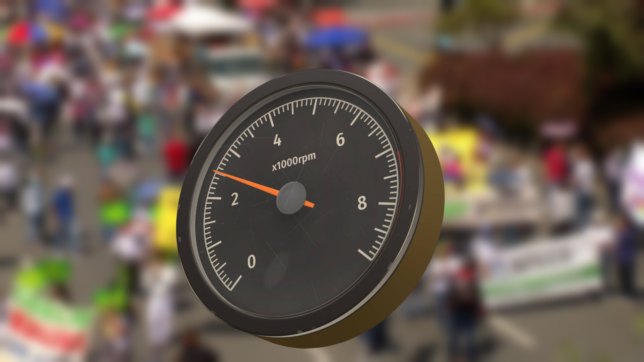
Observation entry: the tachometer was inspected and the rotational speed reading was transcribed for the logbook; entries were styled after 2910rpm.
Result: 2500rpm
